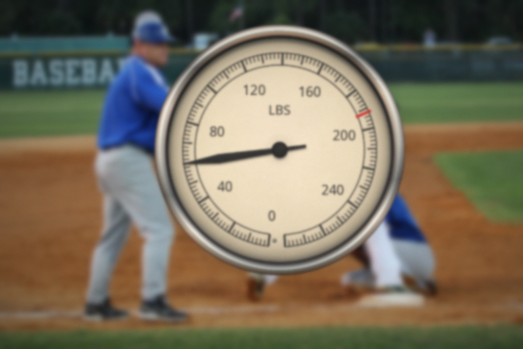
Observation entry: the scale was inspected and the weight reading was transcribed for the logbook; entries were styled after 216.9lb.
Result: 60lb
